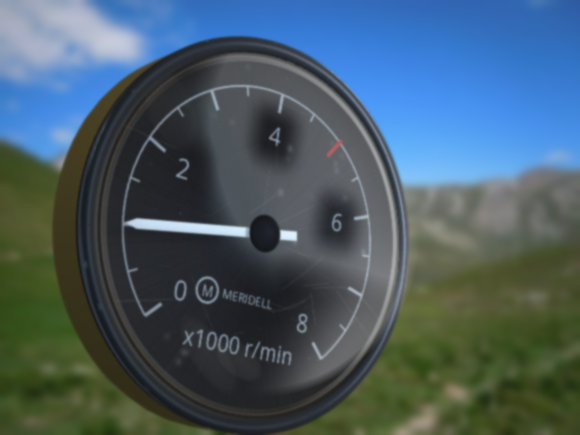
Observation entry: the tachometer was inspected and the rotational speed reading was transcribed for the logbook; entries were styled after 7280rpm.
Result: 1000rpm
